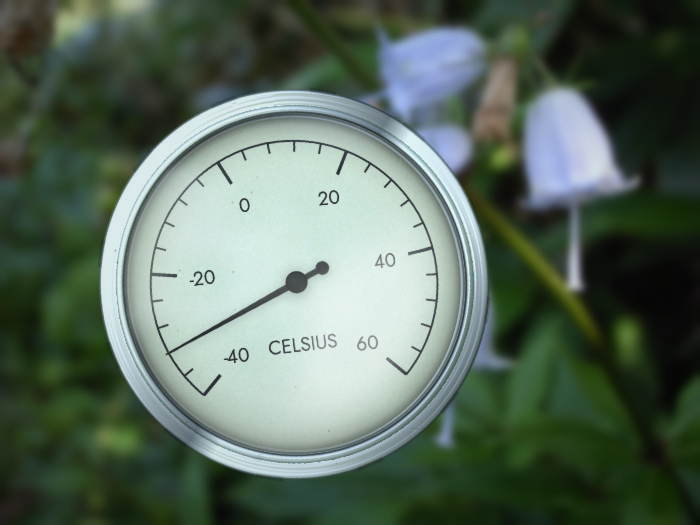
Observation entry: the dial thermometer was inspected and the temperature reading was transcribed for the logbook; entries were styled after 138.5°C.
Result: -32°C
